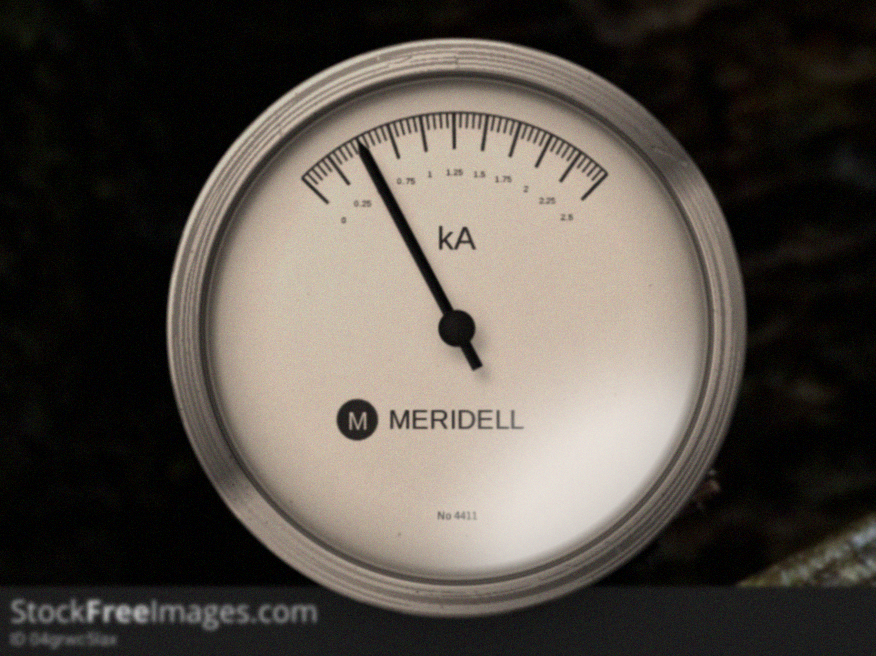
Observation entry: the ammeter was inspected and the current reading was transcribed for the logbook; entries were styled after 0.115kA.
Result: 0.5kA
